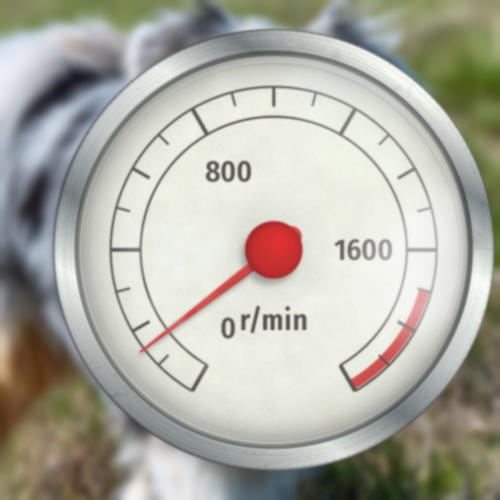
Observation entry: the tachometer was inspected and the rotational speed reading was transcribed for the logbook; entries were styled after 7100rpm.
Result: 150rpm
